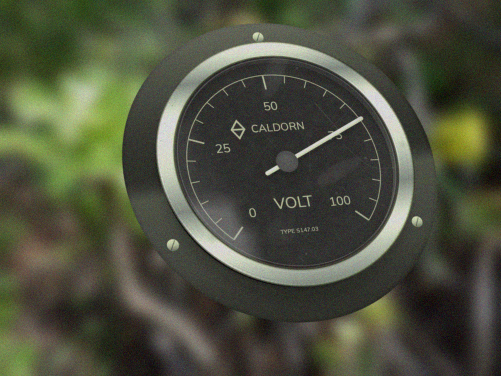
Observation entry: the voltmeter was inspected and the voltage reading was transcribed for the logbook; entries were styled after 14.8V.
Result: 75V
